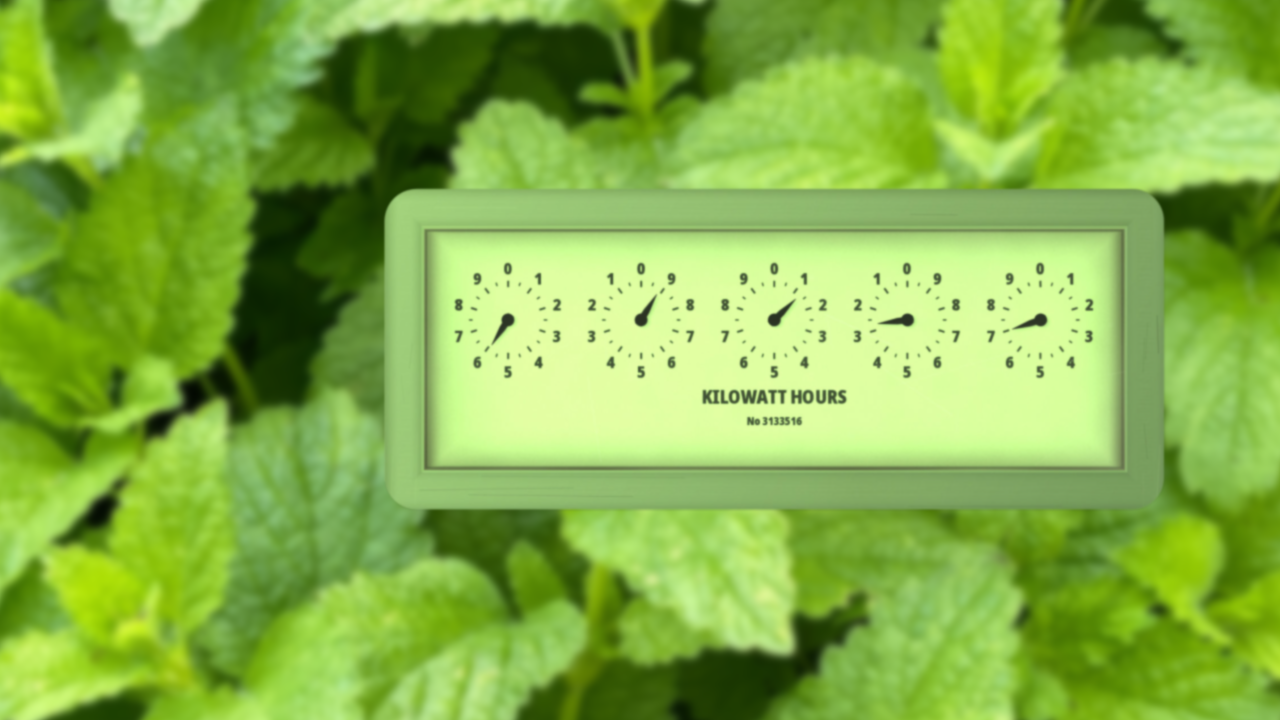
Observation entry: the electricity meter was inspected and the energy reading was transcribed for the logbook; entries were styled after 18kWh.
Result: 59127kWh
